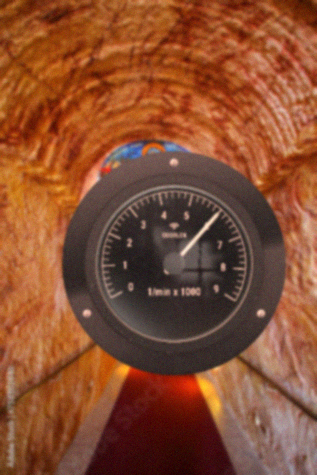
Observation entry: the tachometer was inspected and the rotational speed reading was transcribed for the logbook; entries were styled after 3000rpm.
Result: 6000rpm
